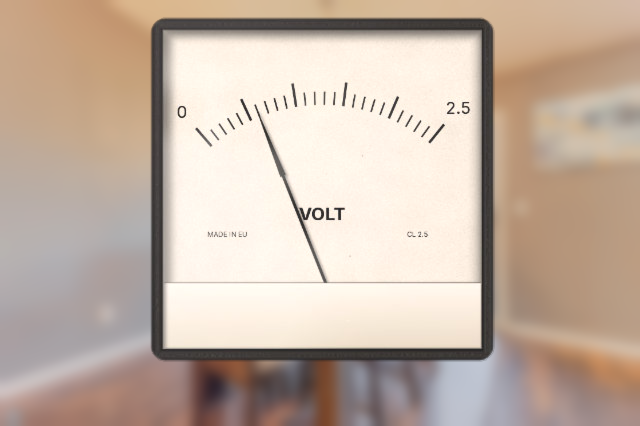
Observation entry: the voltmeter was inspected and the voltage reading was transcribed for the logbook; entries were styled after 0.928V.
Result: 0.6V
